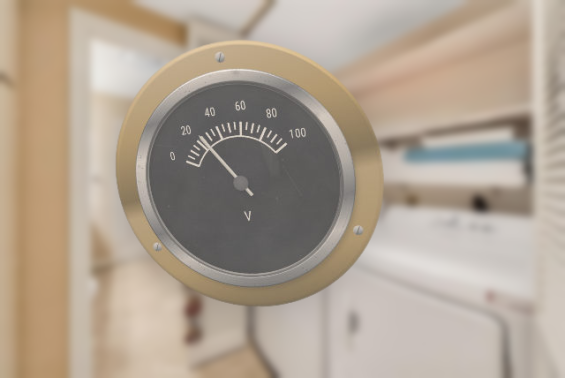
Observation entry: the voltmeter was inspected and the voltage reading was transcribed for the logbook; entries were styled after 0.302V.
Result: 25V
